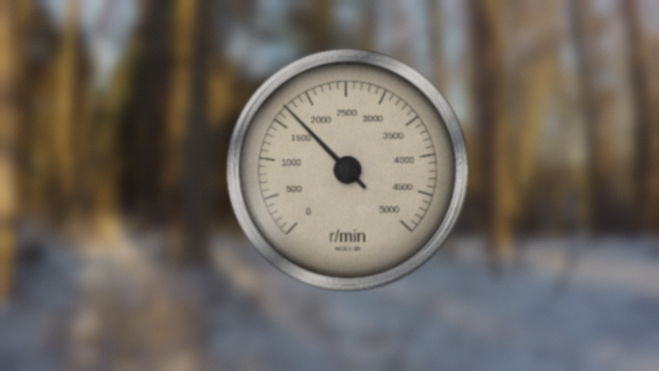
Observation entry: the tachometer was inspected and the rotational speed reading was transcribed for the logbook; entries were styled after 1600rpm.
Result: 1700rpm
